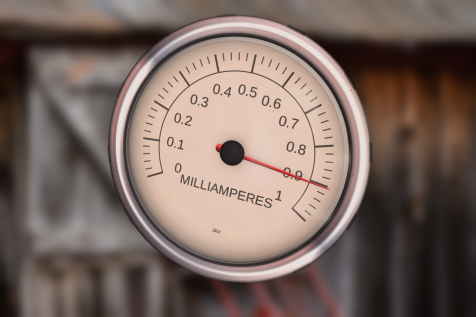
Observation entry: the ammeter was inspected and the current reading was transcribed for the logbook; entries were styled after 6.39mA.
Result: 0.9mA
